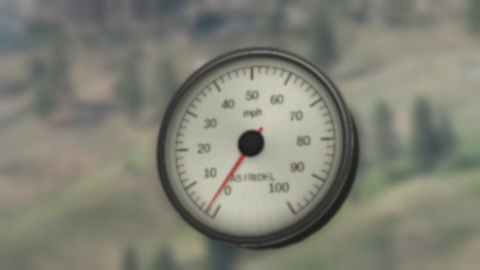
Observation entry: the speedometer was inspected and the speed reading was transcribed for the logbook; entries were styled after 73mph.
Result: 2mph
